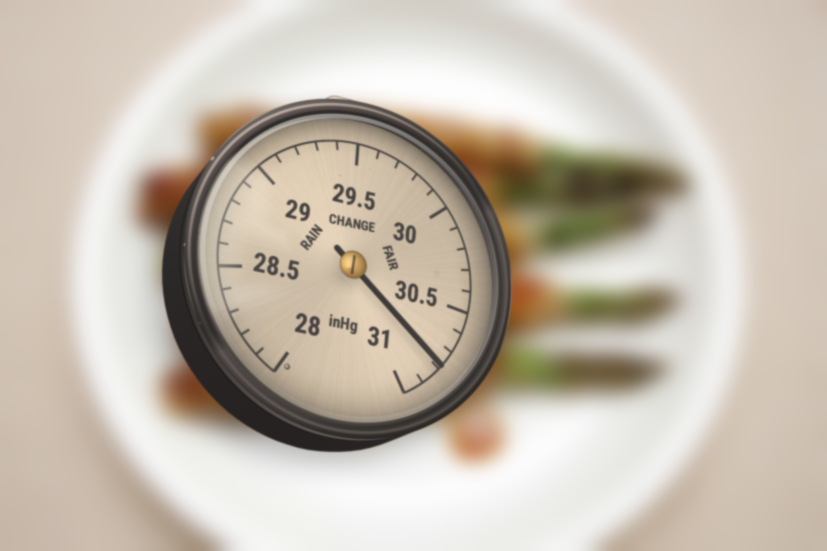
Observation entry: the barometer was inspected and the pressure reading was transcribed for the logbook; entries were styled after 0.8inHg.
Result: 30.8inHg
